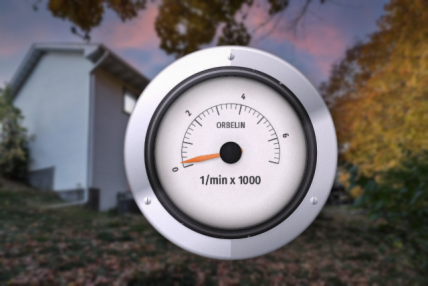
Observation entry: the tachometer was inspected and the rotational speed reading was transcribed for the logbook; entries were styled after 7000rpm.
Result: 200rpm
